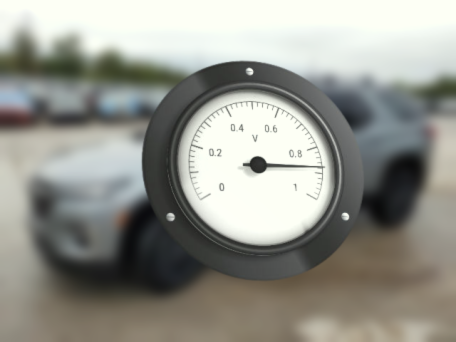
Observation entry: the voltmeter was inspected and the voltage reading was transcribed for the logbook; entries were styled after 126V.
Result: 0.88V
